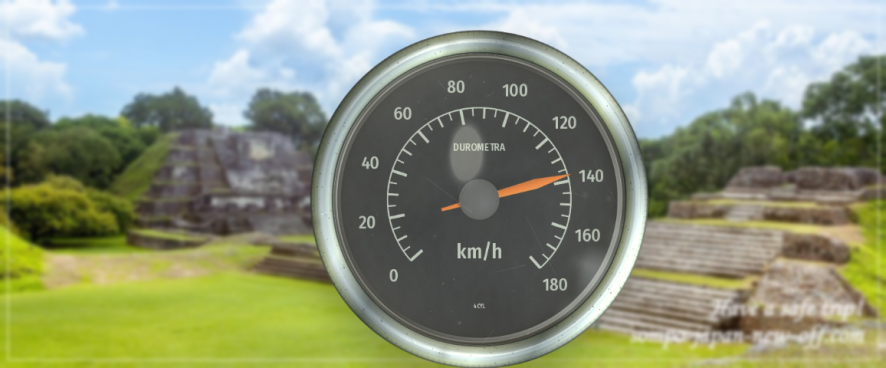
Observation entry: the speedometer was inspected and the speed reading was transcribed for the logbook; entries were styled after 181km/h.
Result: 137.5km/h
